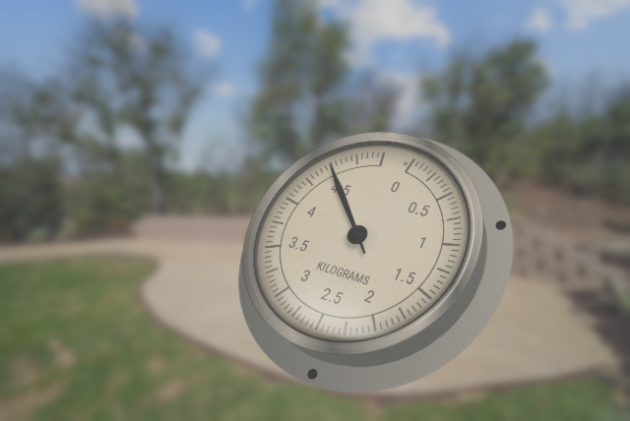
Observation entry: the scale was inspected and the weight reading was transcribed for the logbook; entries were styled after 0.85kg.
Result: 4.5kg
